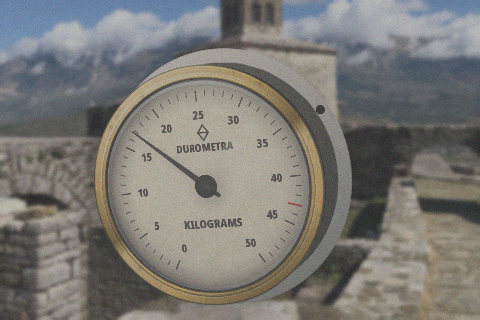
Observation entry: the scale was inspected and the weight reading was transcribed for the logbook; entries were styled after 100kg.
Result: 17kg
